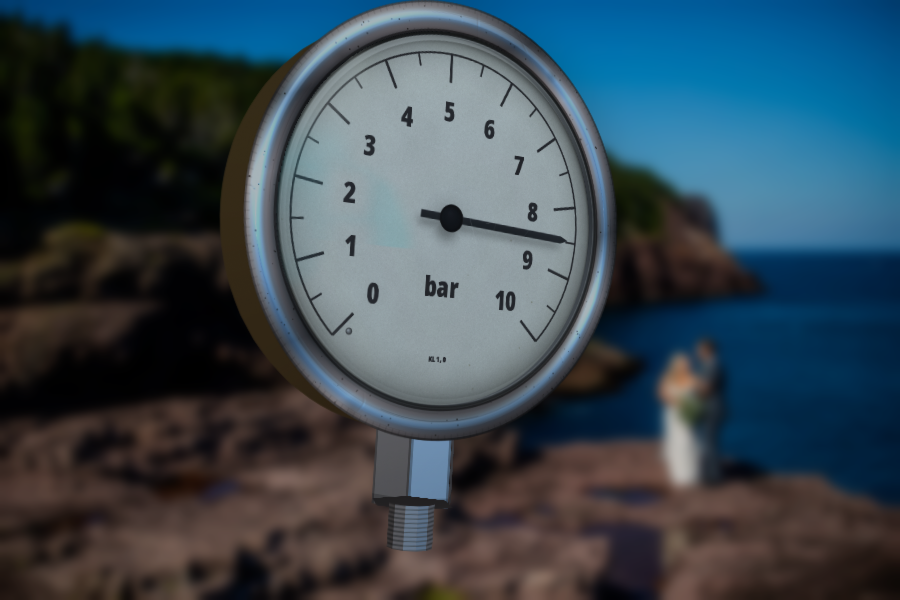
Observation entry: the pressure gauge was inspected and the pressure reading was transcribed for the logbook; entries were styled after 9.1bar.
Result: 8.5bar
